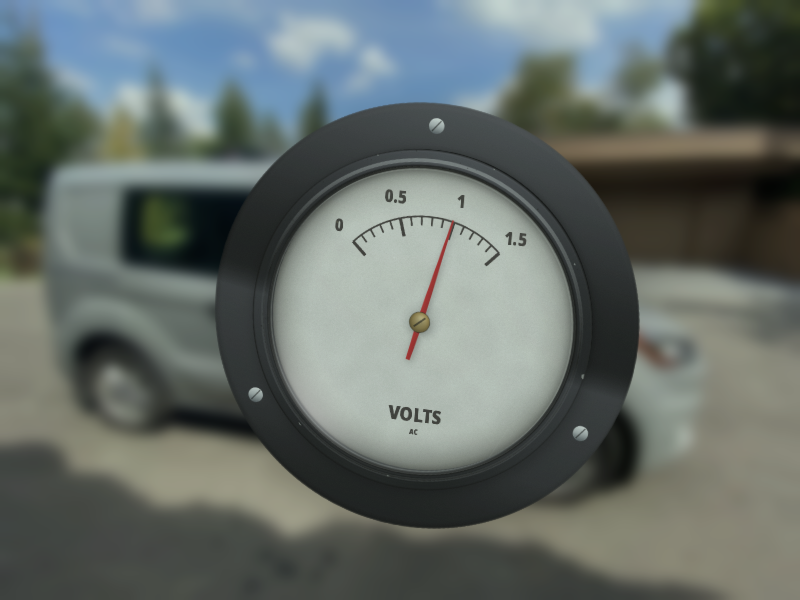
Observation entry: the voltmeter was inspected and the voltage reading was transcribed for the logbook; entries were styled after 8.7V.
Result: 1V
